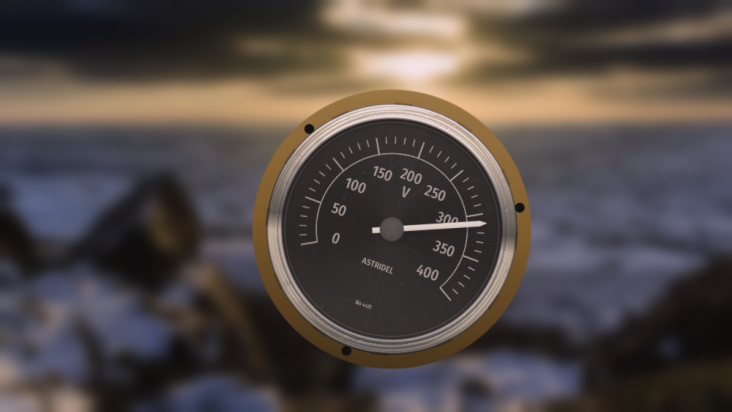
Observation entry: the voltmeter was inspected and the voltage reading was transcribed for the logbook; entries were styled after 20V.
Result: 310V
